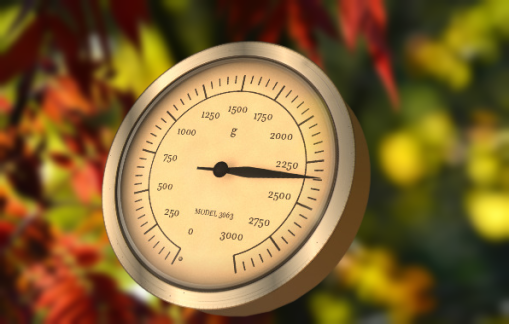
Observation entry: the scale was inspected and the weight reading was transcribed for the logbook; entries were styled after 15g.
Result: 2350g
